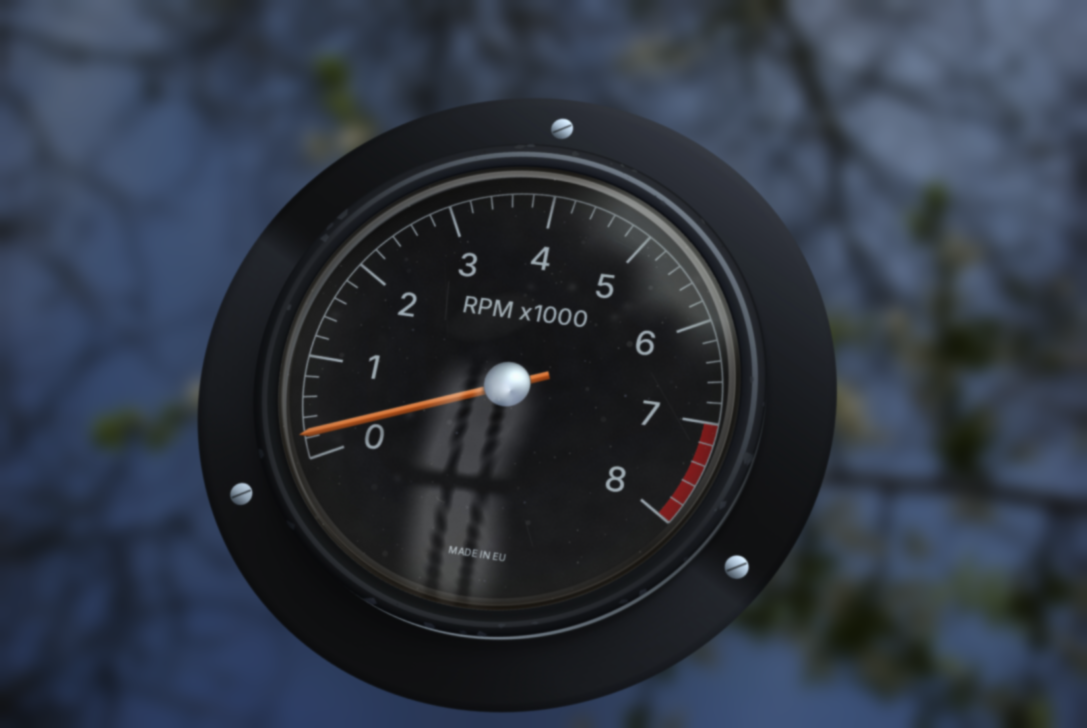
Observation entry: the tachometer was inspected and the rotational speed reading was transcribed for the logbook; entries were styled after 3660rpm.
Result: 200rpm
